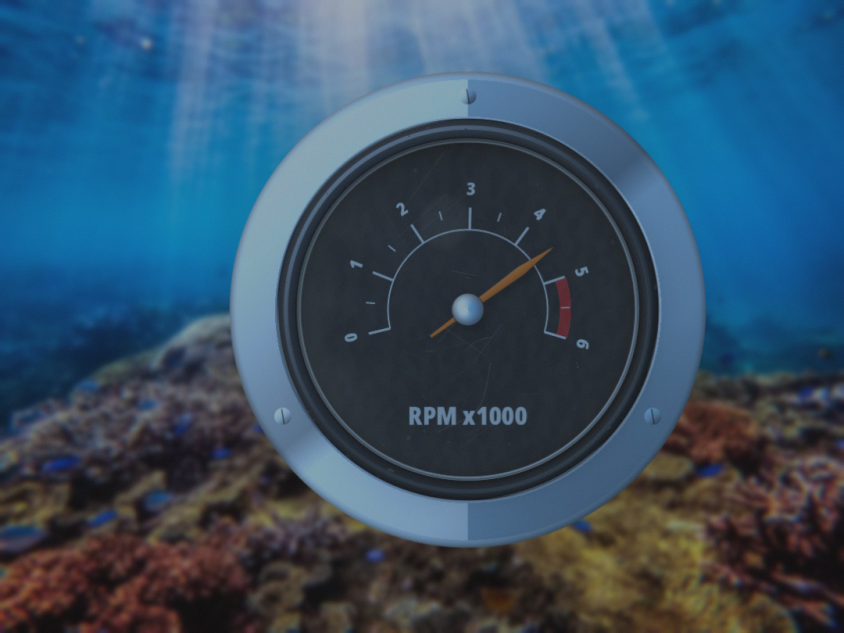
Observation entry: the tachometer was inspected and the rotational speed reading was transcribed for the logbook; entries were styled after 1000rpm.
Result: 4500rpm
